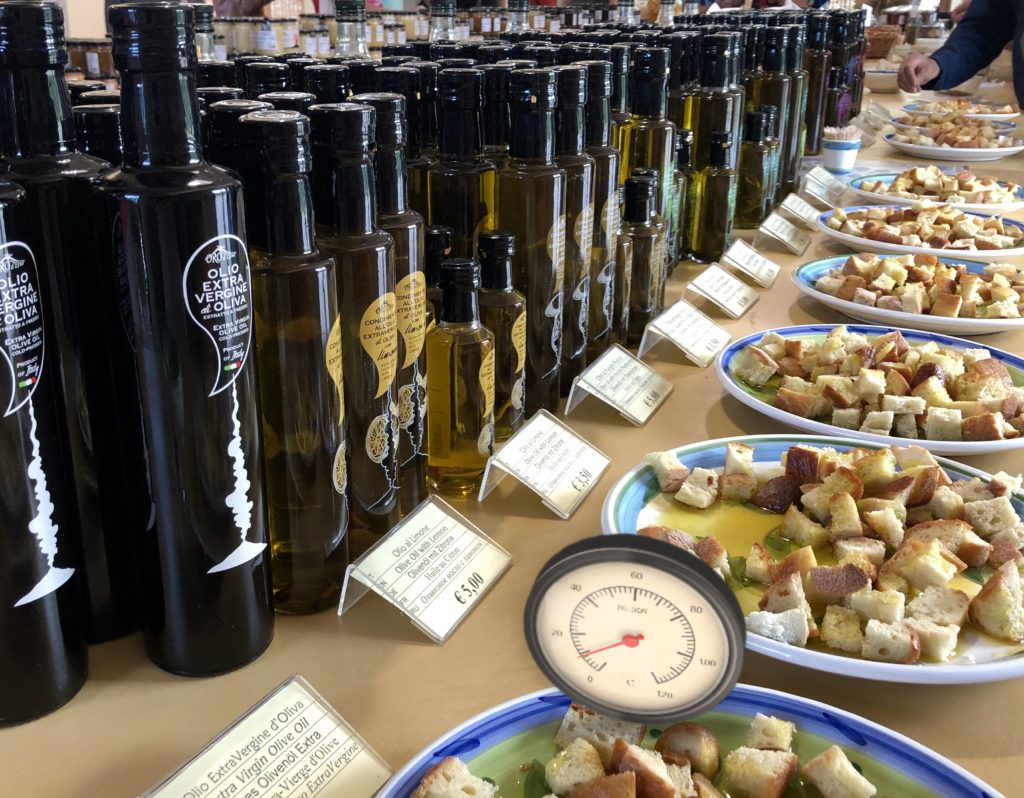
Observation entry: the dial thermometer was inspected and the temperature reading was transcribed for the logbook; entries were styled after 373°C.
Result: 10°C
